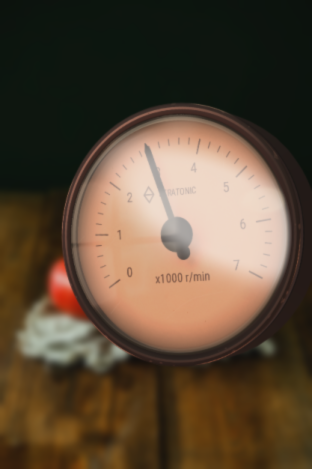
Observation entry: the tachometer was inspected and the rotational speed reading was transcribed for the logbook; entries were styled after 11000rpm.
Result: 3000rpm
